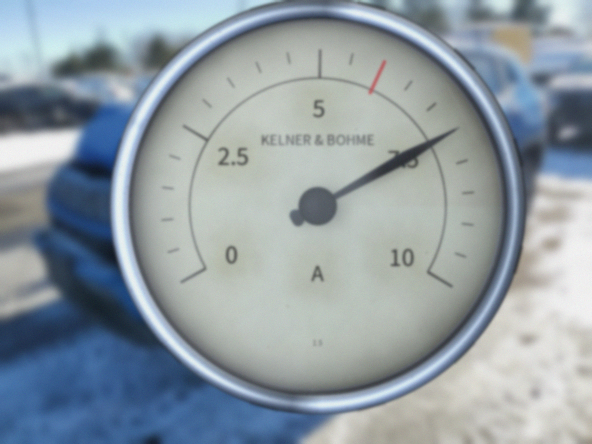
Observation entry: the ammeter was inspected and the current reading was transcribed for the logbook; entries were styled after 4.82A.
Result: 7.5A
